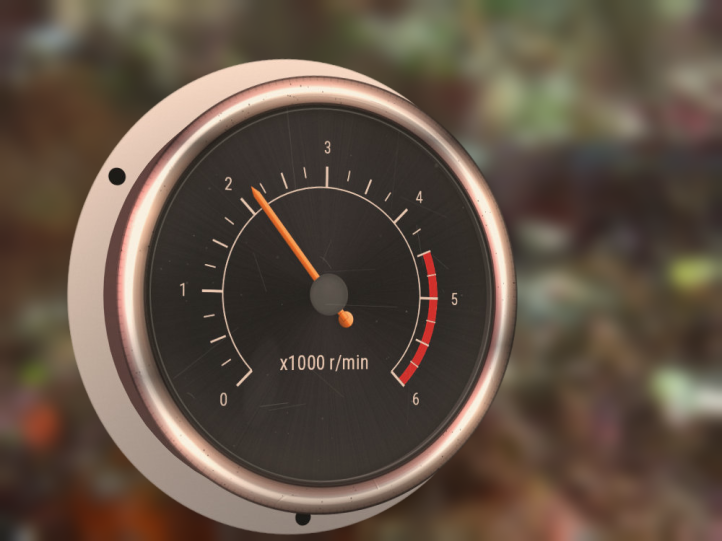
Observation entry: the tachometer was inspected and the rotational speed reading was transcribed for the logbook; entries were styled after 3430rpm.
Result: 2125rpm
